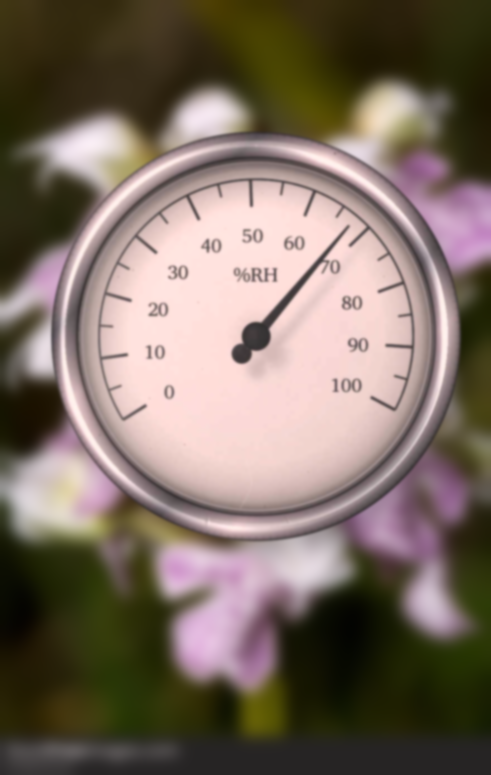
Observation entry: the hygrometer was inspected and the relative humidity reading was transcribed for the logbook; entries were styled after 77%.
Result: 67.5%
